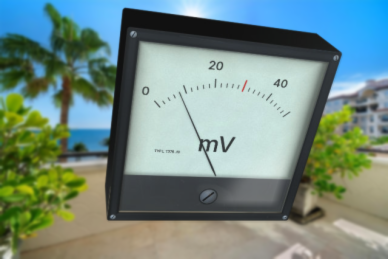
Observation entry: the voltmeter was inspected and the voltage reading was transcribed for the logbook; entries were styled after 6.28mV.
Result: 8mV
